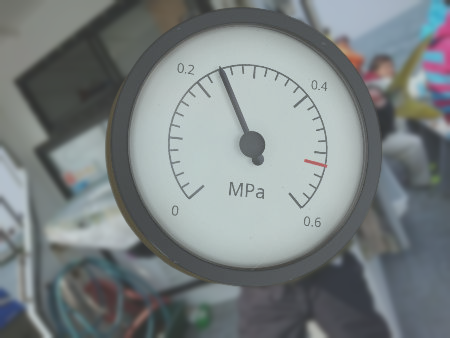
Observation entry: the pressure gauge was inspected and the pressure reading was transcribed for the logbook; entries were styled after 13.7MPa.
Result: 0.24MPa
